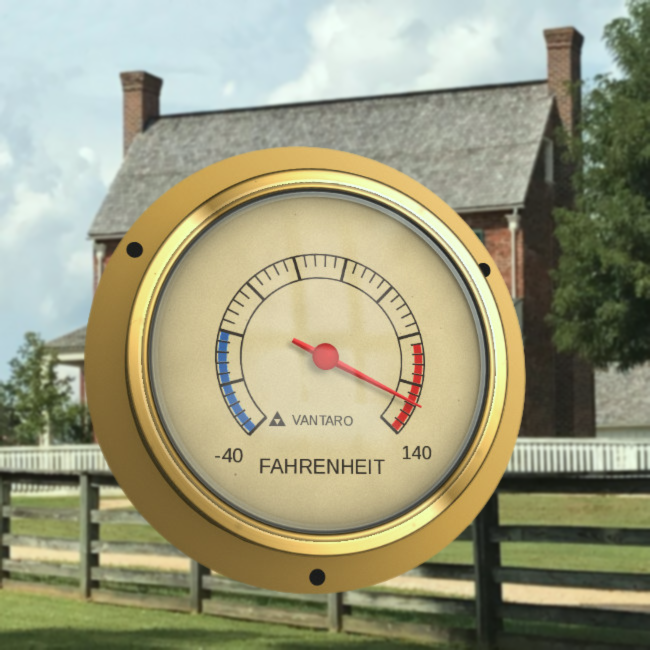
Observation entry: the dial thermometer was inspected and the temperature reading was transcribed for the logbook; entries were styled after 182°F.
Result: 128°F
